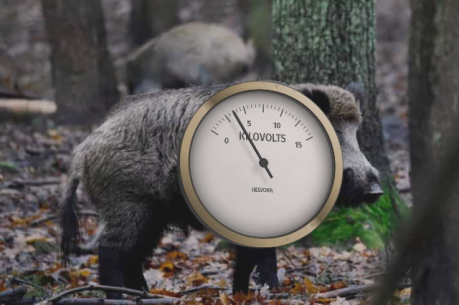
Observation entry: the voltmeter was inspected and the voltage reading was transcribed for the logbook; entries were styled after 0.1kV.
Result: 3.5kV
